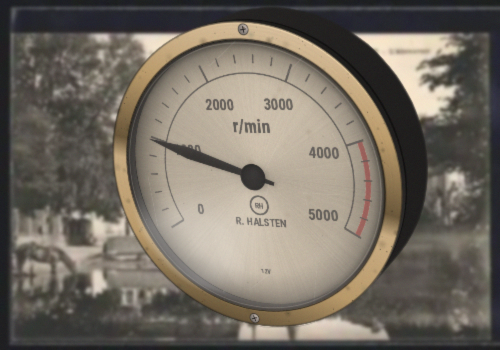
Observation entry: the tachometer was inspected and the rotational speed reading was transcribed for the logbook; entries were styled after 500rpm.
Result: 1000rpm
